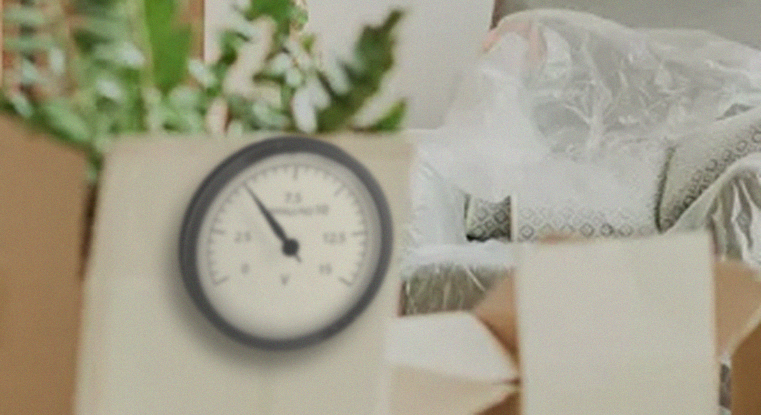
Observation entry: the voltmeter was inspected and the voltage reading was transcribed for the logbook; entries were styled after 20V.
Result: 5V
